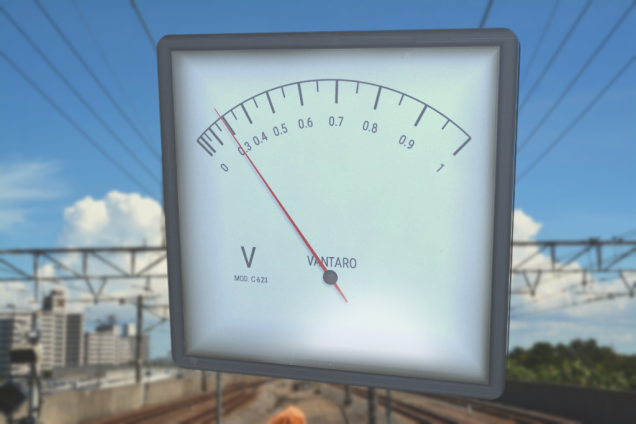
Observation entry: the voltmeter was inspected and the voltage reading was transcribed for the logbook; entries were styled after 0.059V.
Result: 0.3V
